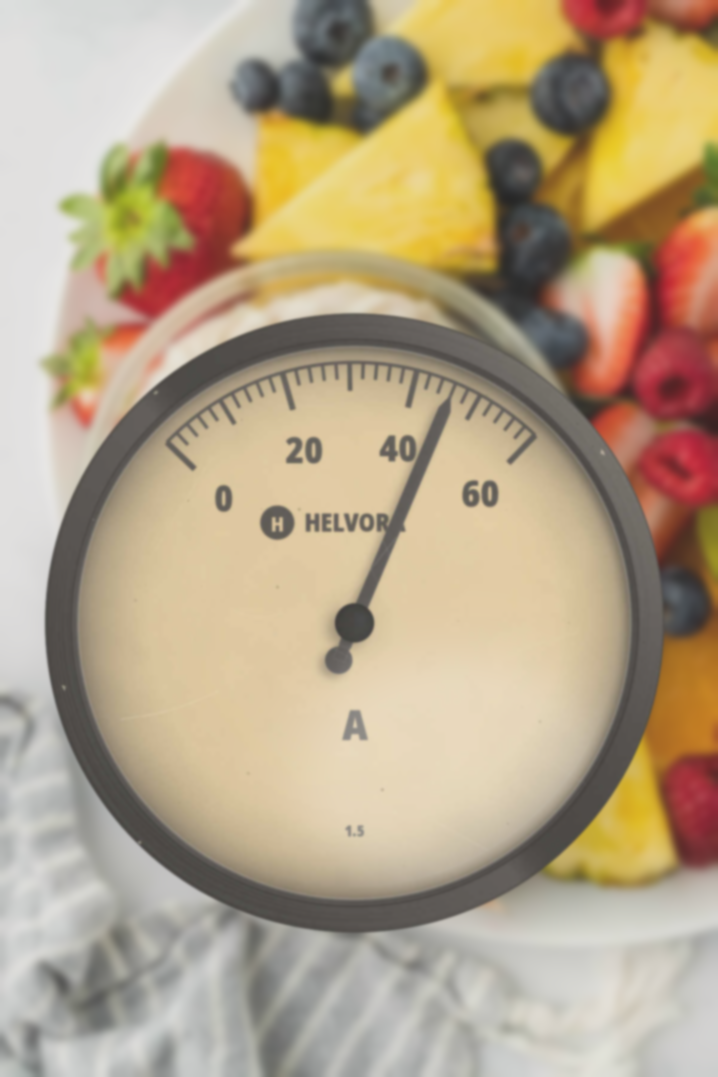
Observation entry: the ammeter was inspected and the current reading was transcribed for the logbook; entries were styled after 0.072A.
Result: 46A
